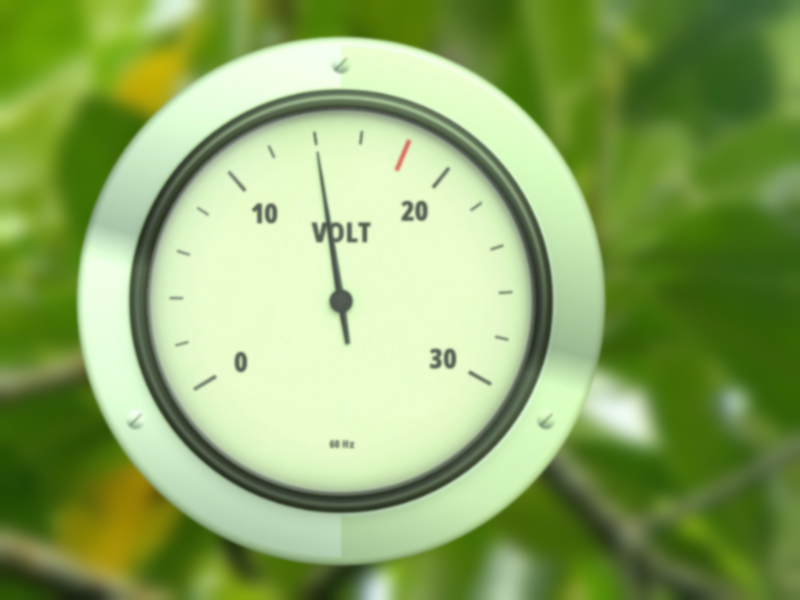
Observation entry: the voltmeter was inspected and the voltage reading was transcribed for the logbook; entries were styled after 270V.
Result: 14V
